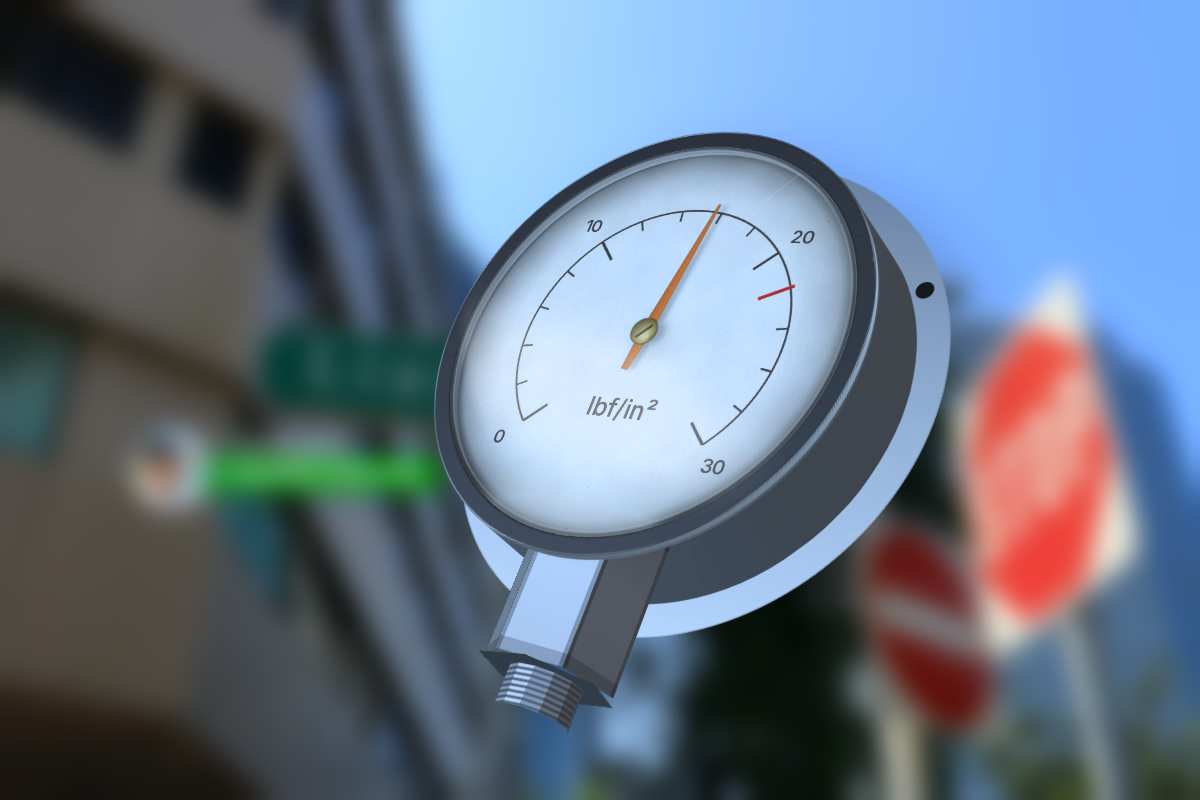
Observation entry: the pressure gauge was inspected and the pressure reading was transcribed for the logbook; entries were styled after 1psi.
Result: 16psi
